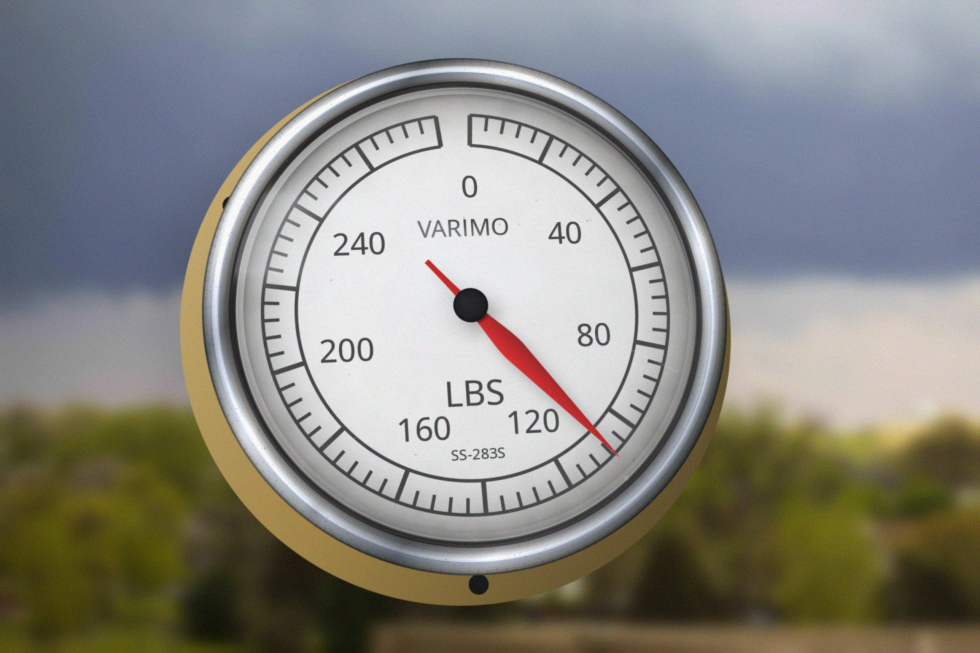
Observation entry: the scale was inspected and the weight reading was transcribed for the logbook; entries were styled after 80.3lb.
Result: 108lb
